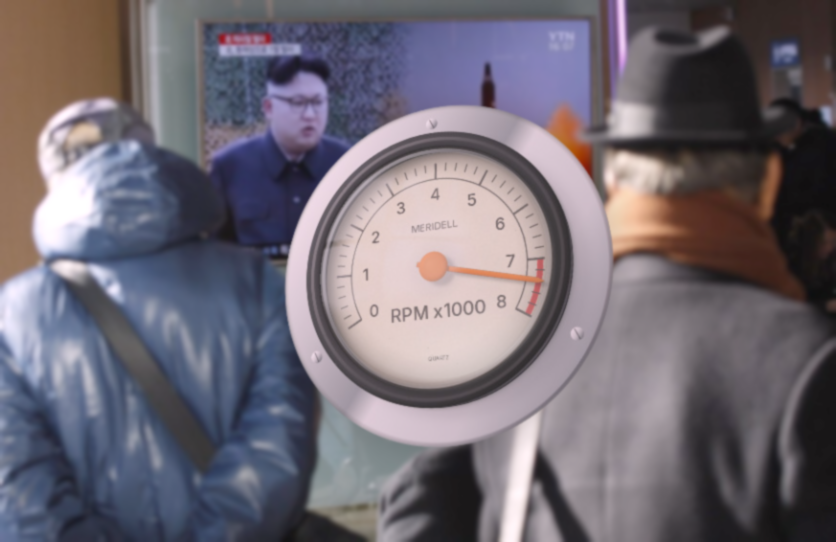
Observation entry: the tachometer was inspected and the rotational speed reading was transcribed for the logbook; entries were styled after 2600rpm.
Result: 7400rpm
